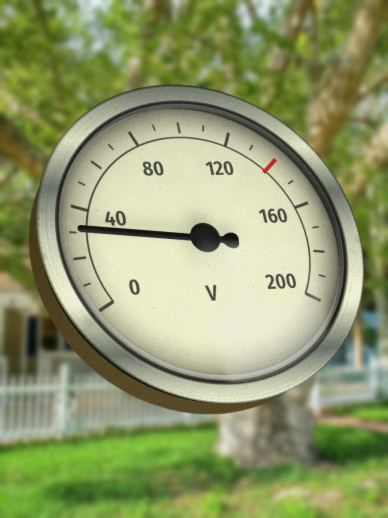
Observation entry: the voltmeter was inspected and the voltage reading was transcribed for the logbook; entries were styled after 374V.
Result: 30V
